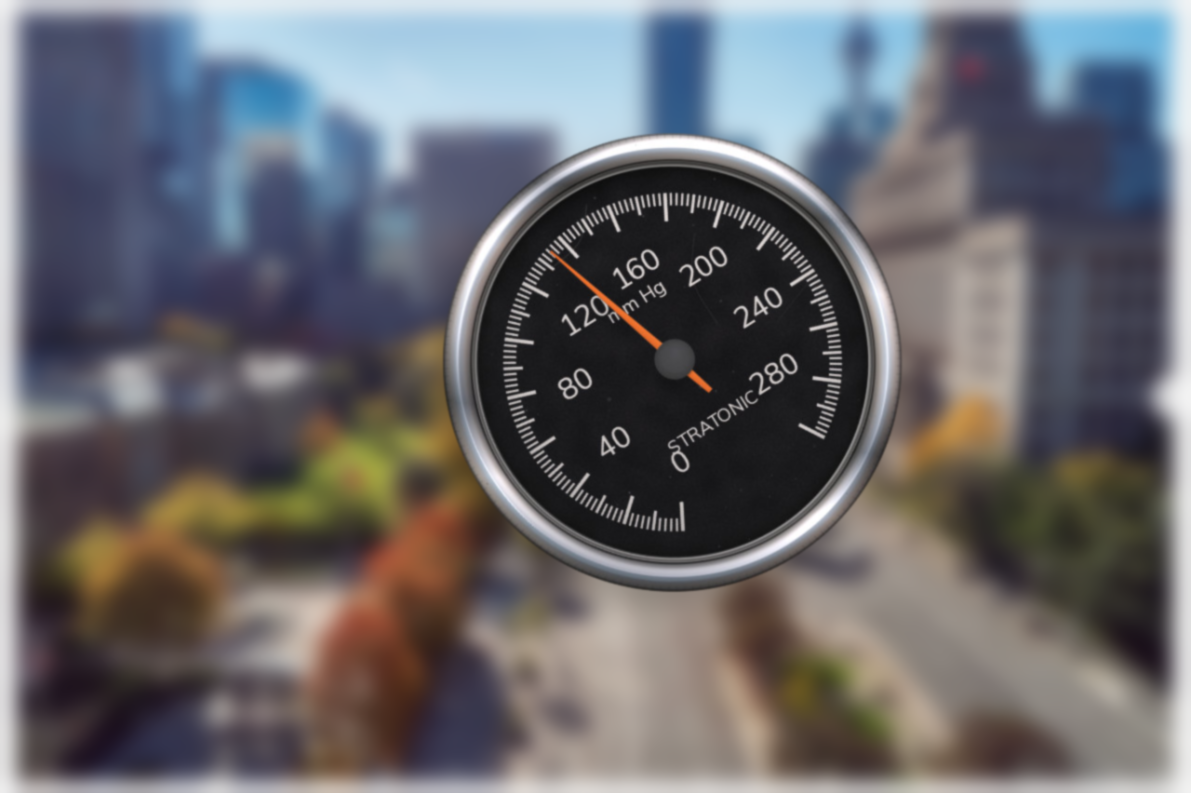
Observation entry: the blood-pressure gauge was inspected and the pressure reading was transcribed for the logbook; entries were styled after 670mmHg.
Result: 134mmHg
